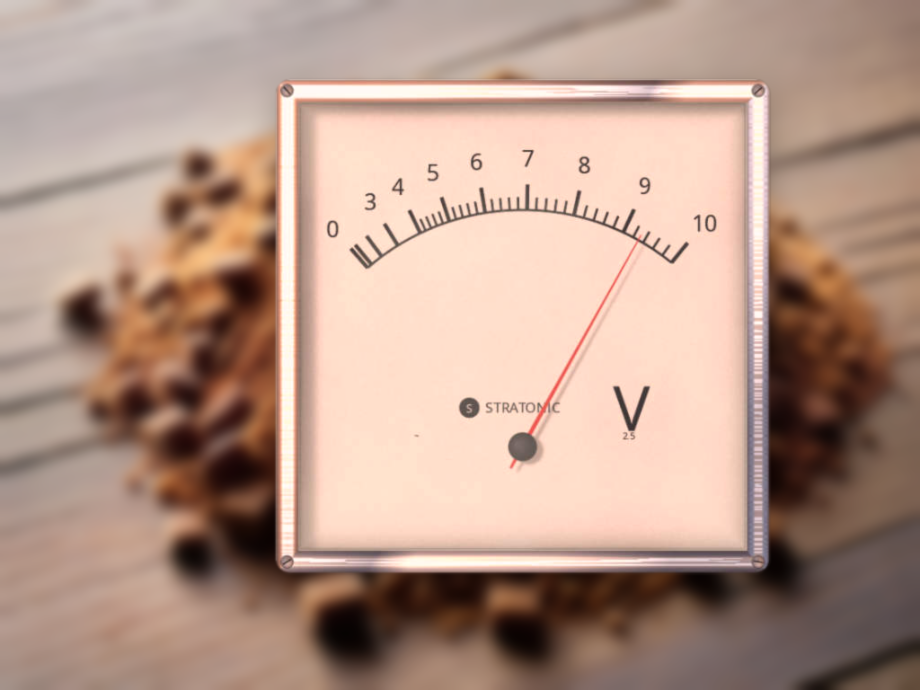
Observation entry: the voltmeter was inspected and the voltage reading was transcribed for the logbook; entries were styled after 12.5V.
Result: 9.3V
